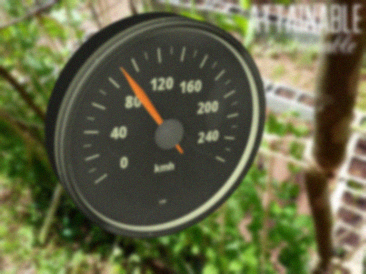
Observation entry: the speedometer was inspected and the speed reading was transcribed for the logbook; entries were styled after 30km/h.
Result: 90km/h
